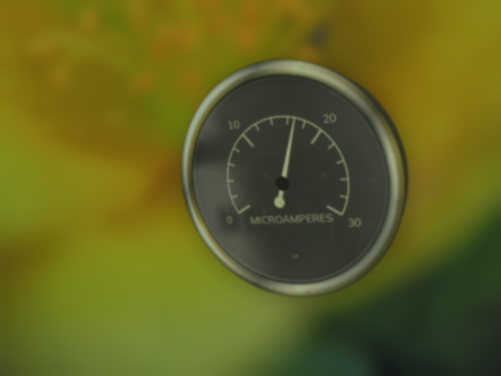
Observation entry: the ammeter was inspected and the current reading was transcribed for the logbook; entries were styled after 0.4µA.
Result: 17µA
